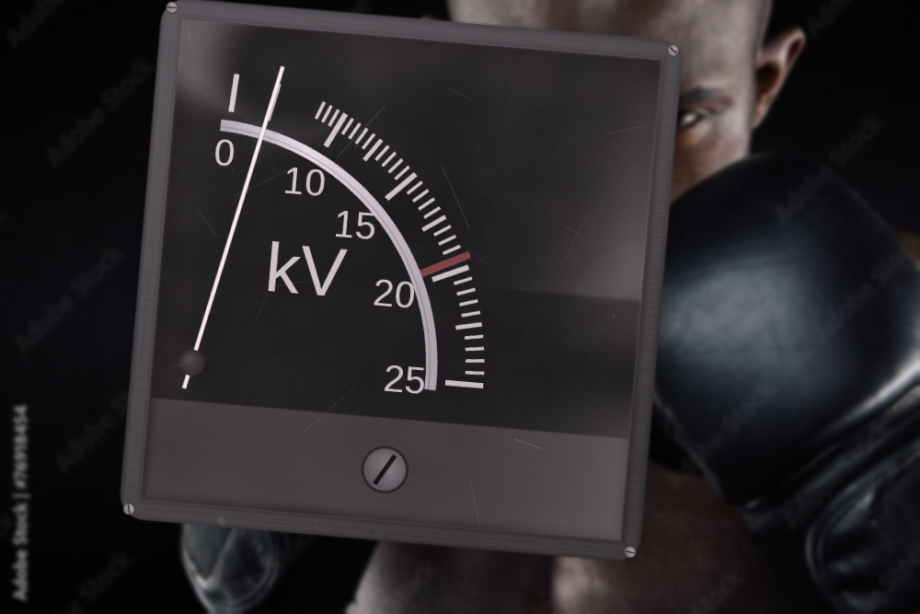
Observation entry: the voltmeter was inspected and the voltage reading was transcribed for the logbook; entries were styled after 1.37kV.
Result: 5kV
